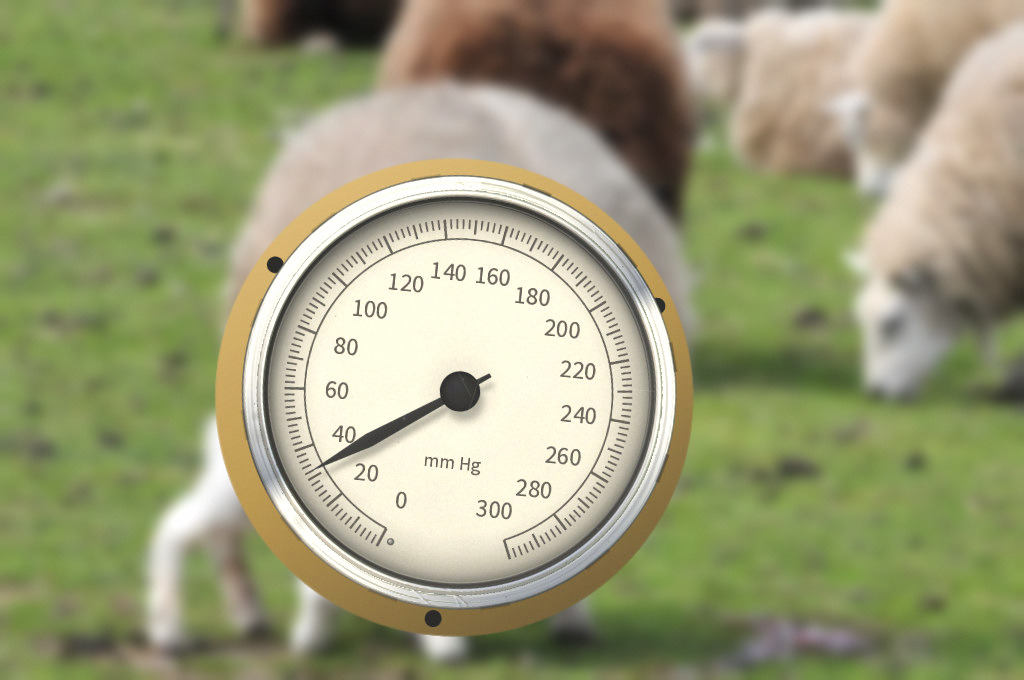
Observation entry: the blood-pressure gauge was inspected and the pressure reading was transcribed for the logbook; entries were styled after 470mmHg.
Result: 32mmHg
